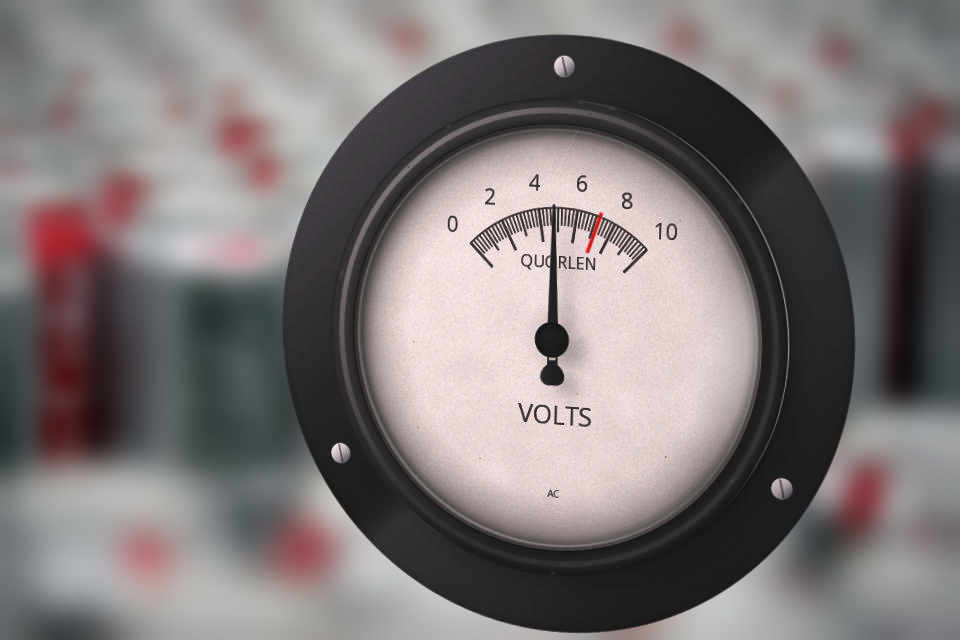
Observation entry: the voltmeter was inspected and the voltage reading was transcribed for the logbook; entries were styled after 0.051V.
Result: 5V
